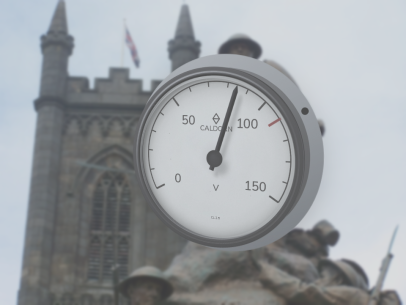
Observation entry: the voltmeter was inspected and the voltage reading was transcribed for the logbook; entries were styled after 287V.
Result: 85V
